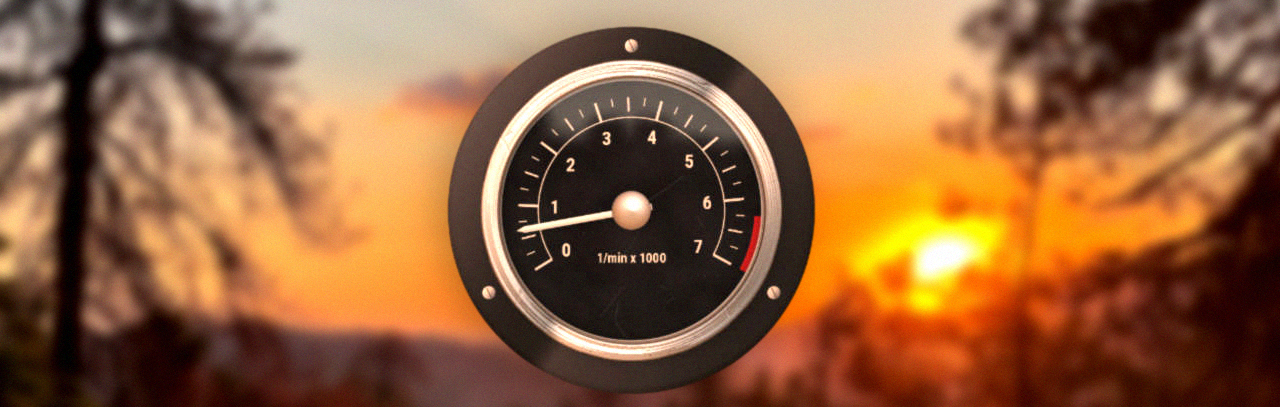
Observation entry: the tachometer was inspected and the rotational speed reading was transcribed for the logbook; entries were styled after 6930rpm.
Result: 625rpm
